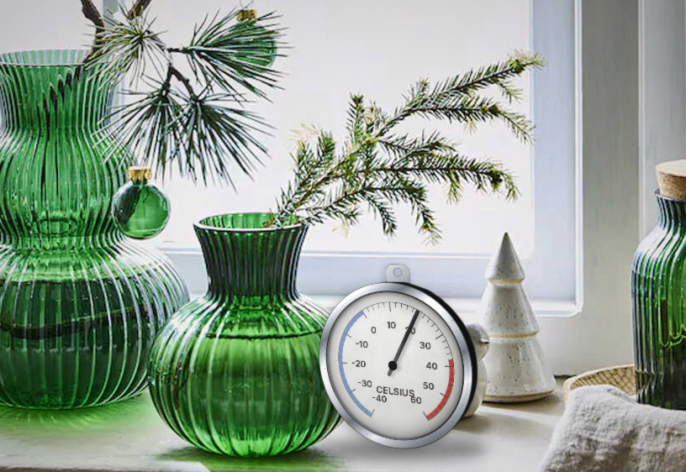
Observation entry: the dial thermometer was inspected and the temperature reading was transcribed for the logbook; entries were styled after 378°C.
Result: 20°C
